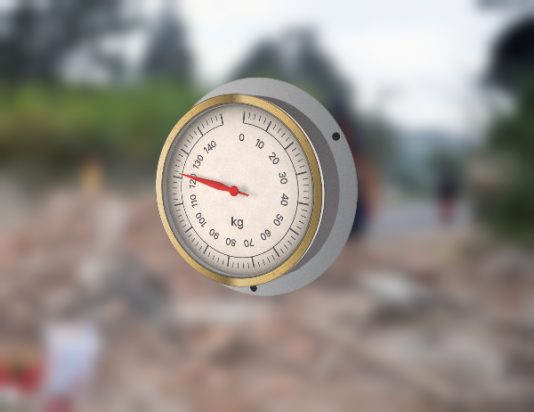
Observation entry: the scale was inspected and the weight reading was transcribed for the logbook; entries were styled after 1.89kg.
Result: 122kg
